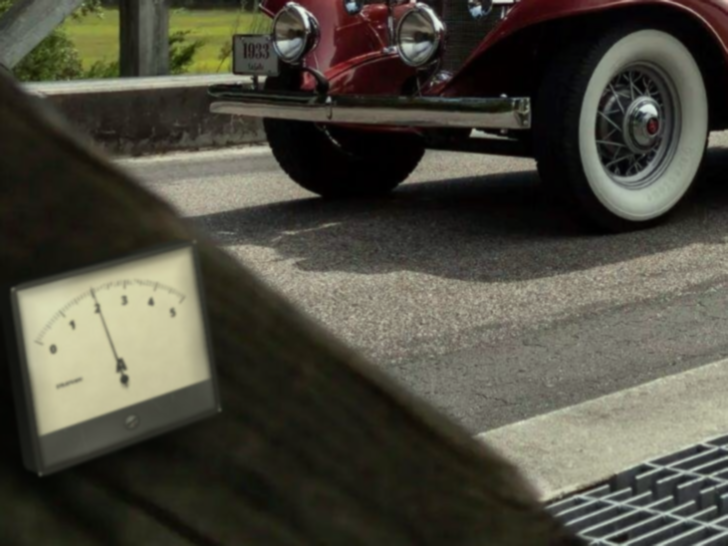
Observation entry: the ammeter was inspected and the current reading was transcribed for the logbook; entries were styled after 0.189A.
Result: 2A
